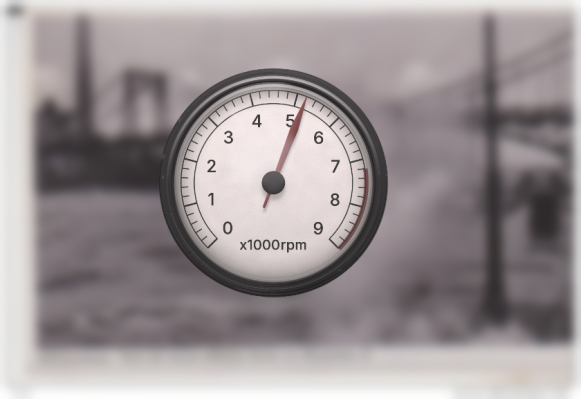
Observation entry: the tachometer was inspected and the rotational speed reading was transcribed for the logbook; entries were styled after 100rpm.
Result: 5200rpm
